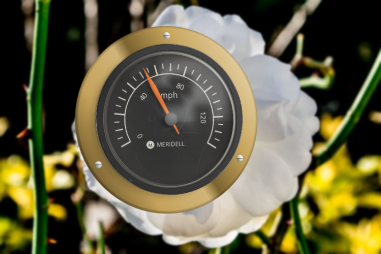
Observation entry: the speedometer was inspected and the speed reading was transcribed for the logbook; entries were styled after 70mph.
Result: 52.5mph
